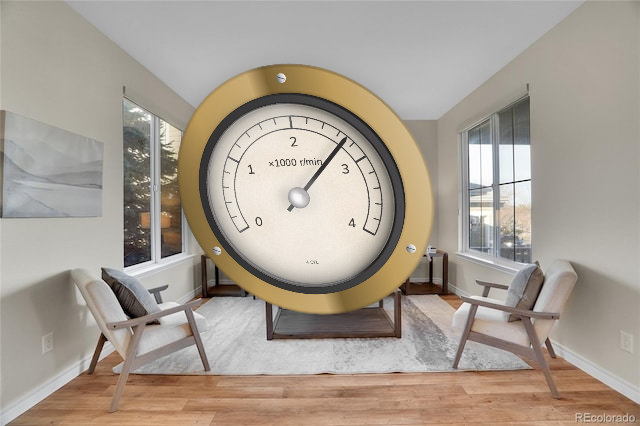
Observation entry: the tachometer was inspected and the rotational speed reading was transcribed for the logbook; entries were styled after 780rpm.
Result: 2700rpm
